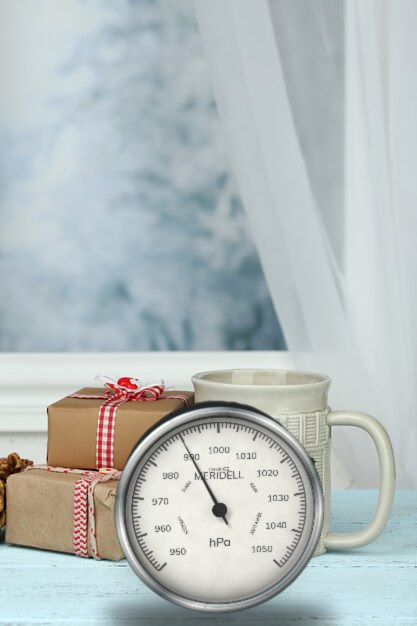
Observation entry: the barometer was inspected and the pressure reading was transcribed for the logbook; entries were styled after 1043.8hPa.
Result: 990hPa
